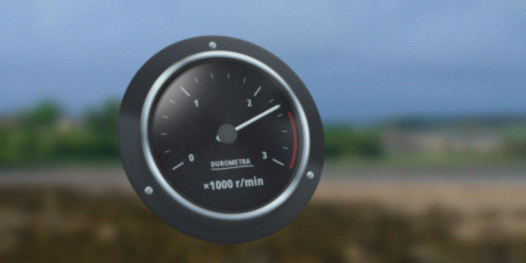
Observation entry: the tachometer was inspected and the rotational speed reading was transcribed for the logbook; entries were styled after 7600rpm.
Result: 2300rpm
